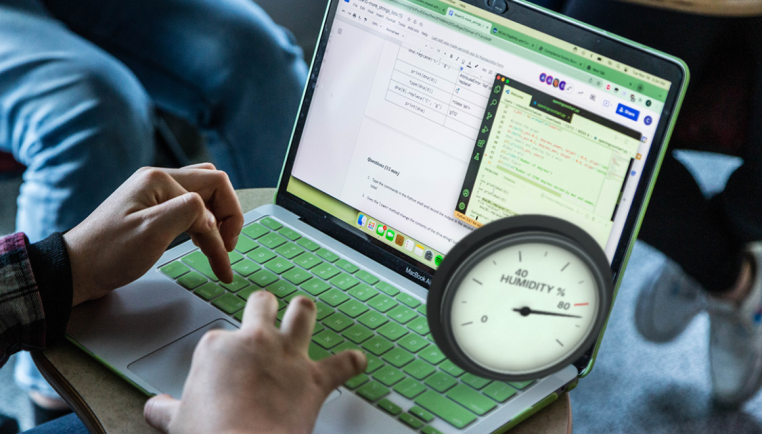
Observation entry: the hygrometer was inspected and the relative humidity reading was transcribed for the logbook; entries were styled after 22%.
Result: 85%
